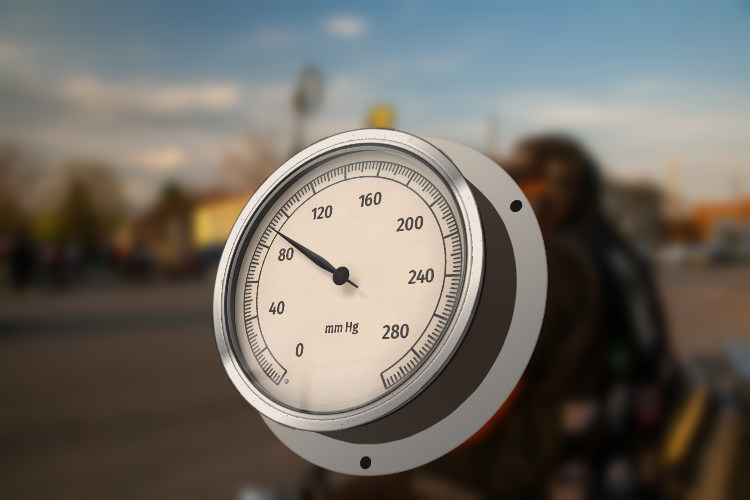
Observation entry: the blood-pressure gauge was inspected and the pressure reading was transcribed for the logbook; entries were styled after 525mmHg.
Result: 90mmHg
